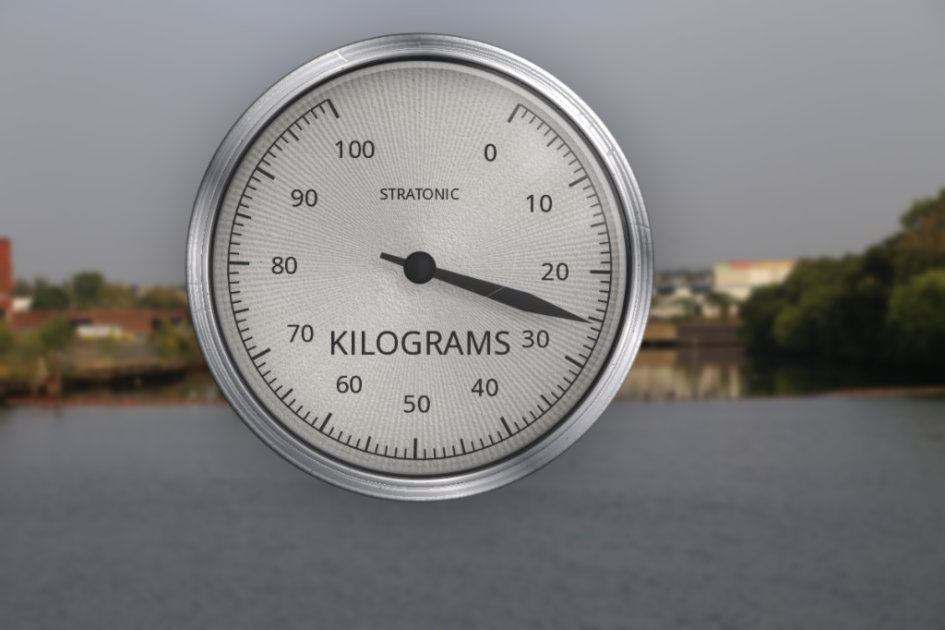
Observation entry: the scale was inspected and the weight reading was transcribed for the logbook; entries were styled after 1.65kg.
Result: 25.5kg
